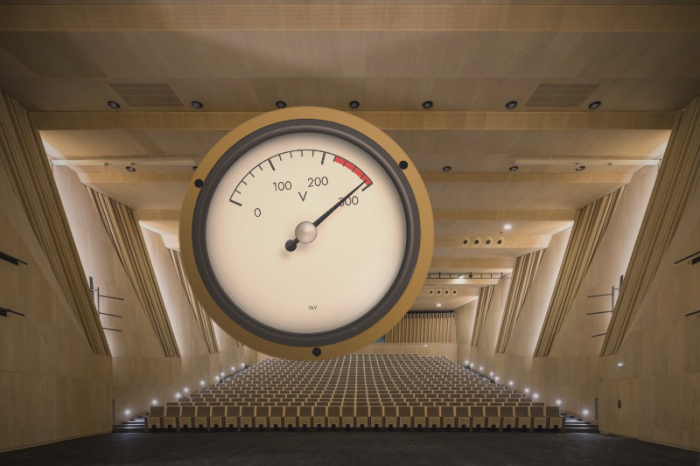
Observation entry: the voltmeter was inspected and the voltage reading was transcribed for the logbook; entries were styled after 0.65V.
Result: 290V
